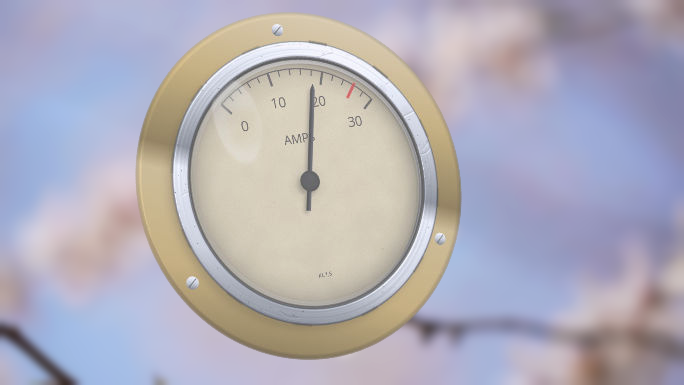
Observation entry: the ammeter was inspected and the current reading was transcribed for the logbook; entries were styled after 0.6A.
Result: 18A
